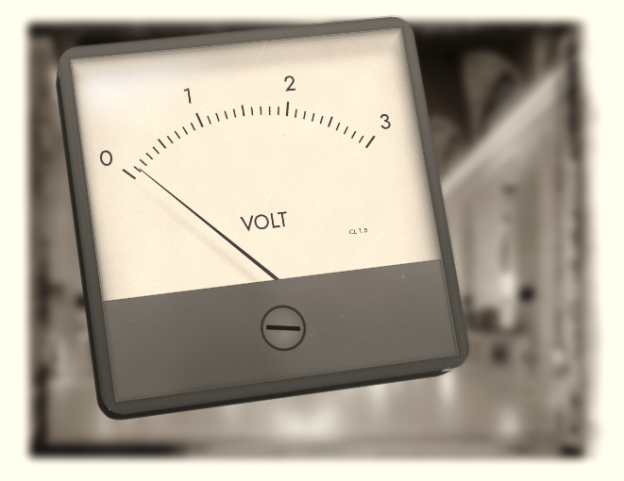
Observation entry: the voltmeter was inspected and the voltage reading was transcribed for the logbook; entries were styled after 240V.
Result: 0.1V
